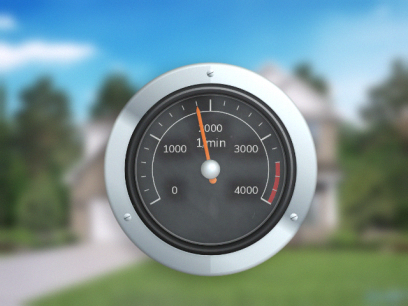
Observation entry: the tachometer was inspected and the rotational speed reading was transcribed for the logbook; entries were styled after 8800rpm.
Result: 1800rpm
